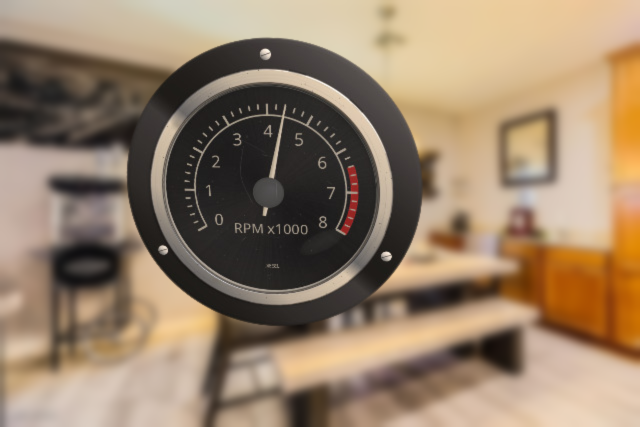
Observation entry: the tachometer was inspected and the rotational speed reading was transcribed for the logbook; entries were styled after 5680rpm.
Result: 4400rpm
